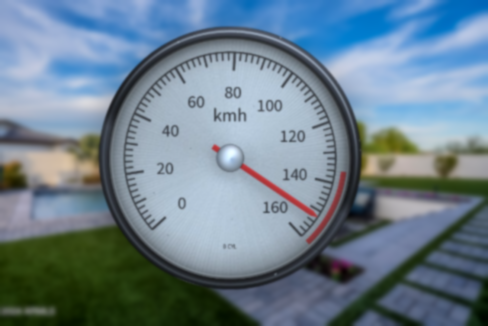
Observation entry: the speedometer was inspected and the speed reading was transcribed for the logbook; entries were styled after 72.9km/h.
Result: 152km/h
